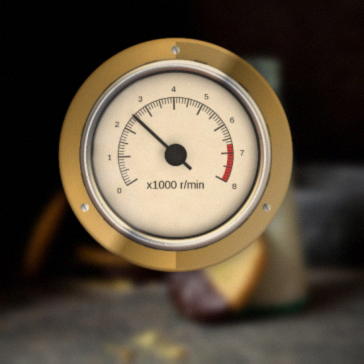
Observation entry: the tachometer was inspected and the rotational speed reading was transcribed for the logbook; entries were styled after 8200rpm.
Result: 2500rpm
